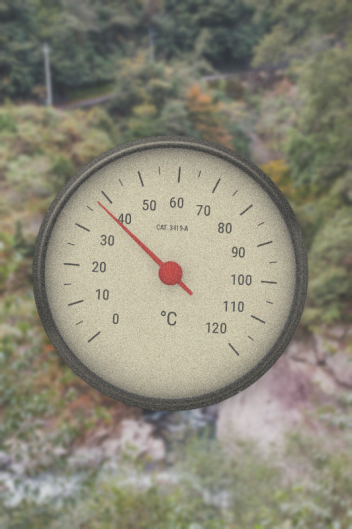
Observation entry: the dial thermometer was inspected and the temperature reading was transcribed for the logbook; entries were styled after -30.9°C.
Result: 37.5°C
